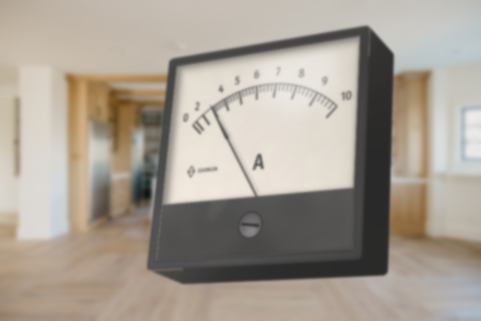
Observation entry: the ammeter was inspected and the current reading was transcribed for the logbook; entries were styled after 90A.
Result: 3A
